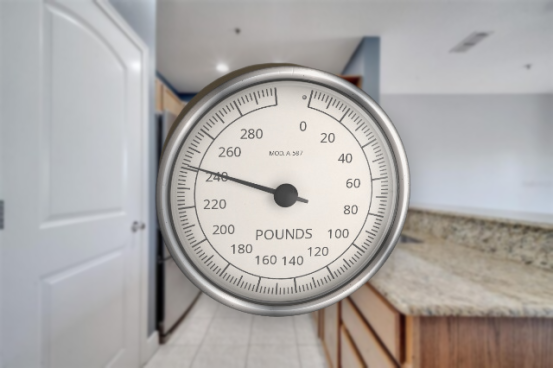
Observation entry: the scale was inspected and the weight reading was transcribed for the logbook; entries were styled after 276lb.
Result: 242lb
